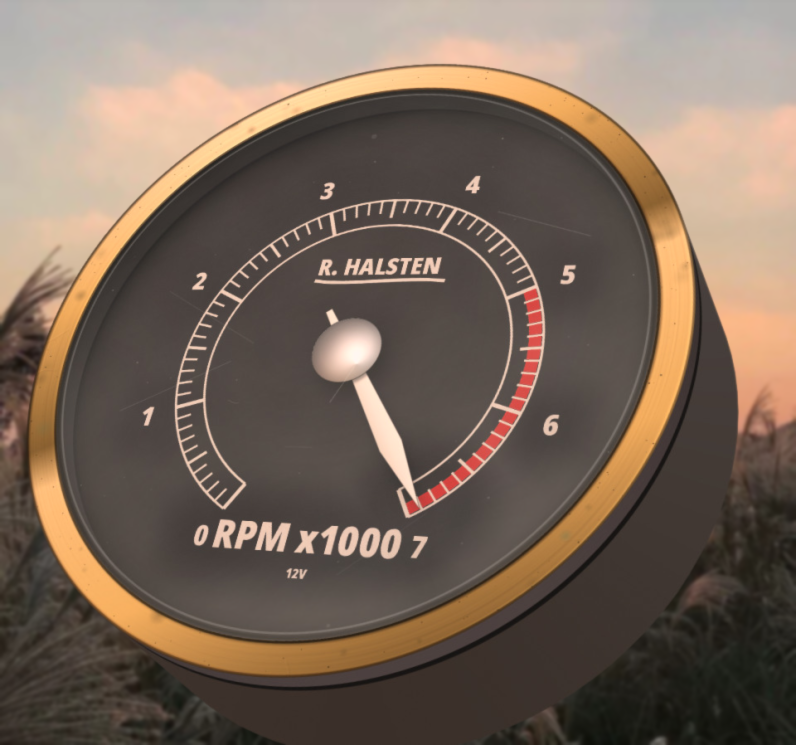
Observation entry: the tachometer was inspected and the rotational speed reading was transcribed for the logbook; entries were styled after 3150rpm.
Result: 6900rpm
